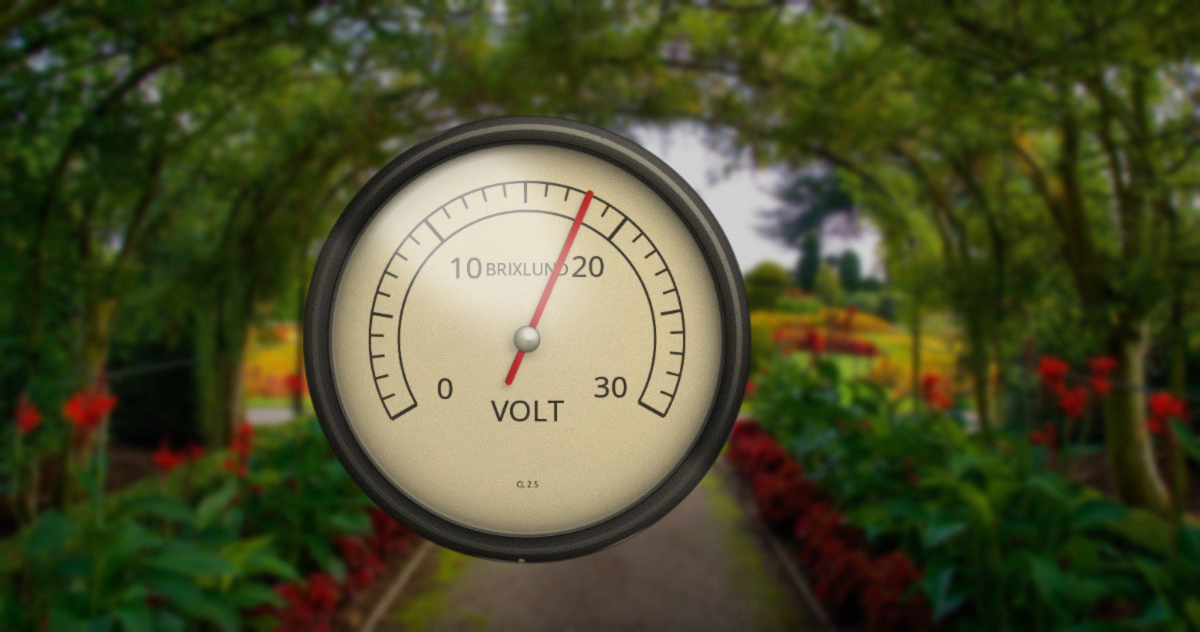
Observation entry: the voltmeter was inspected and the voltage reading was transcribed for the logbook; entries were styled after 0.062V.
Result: 18V
